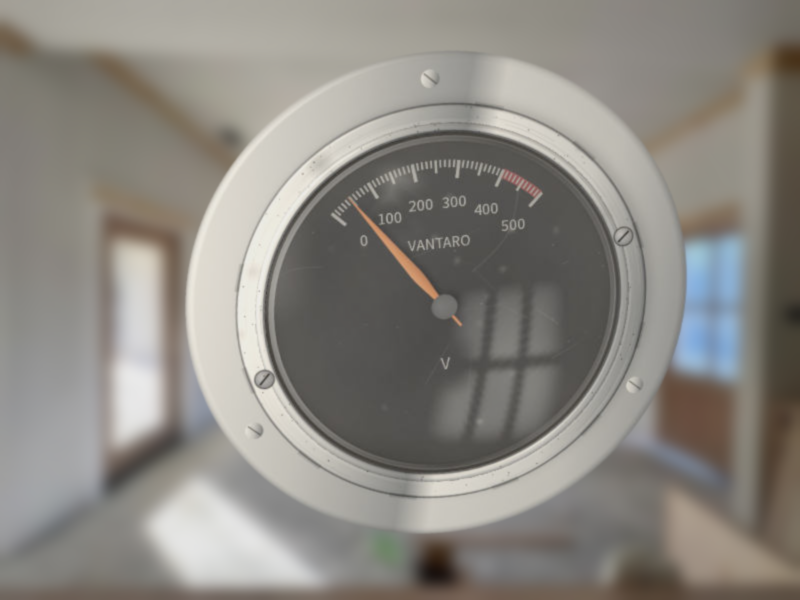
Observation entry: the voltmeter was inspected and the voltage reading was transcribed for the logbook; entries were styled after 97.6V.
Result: 50V
